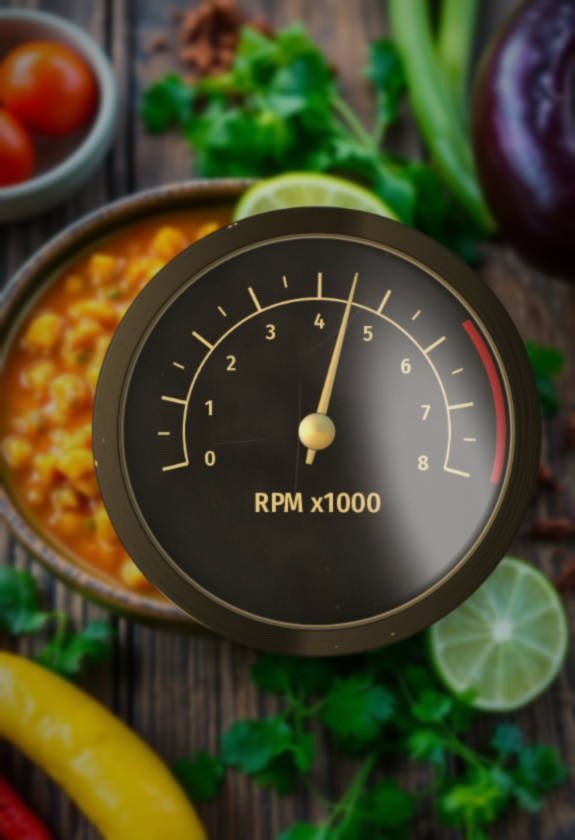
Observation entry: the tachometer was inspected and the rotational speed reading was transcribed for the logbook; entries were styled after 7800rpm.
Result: 4500rpm
